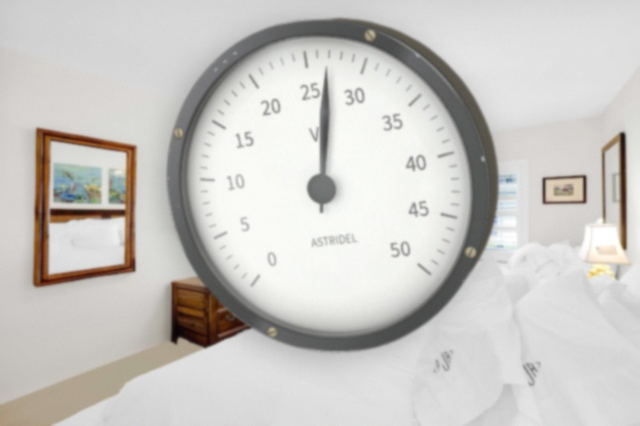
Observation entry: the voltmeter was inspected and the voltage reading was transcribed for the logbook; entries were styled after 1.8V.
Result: 27V
